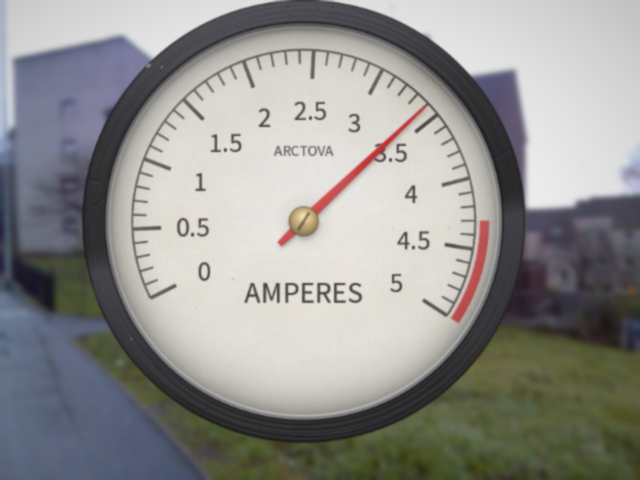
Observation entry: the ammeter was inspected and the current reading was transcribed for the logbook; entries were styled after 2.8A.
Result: 3.4A
